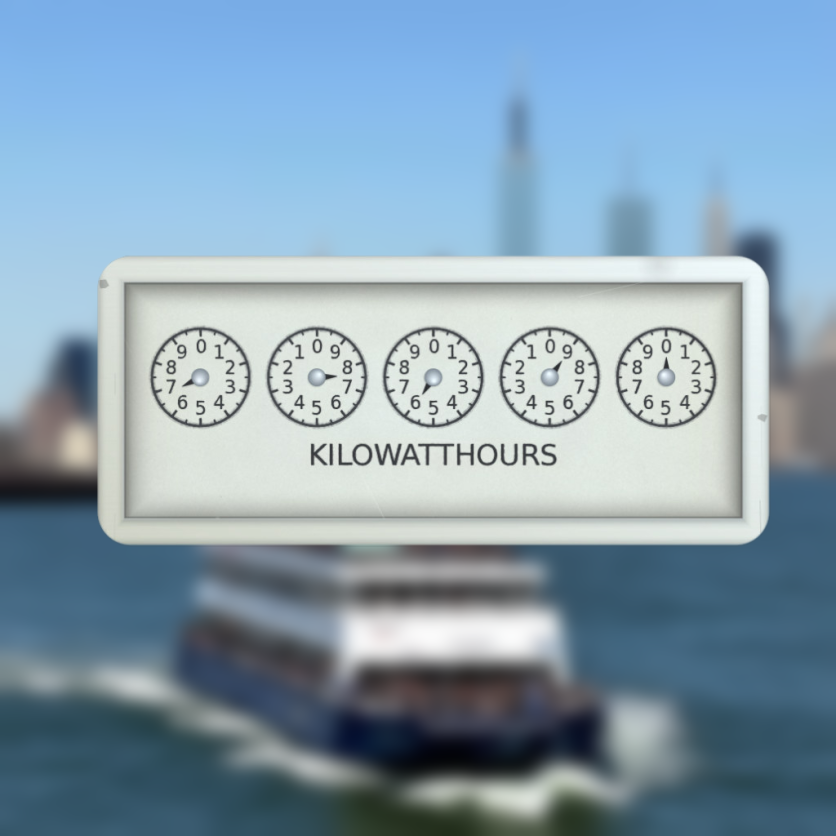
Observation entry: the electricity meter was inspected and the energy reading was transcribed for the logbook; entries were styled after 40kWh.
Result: 67590kWh
